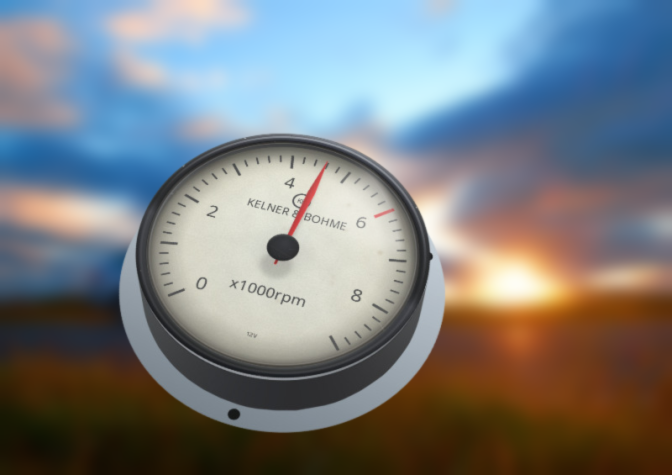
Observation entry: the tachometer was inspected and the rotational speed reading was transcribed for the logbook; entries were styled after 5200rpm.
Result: 4600rpm
